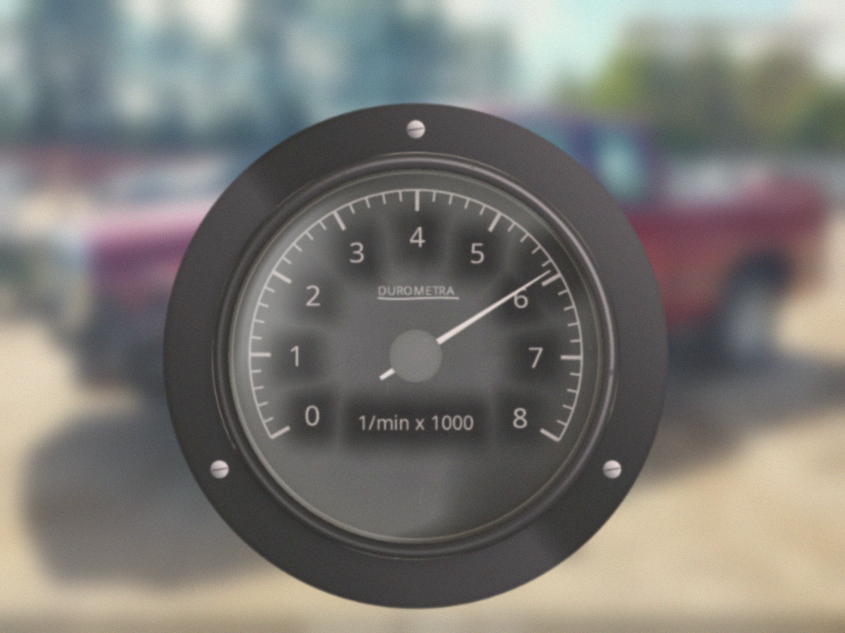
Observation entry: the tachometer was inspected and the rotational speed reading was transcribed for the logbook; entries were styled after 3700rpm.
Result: 5900rpm
